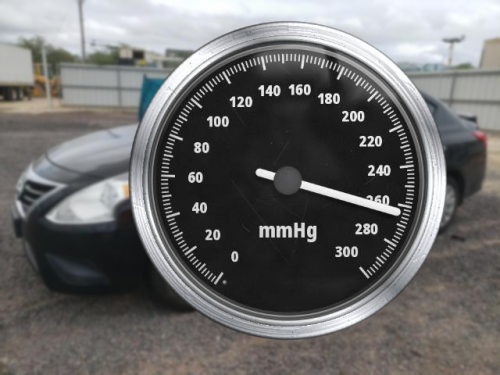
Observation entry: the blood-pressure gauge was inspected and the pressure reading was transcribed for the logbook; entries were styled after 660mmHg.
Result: 264mmHg
